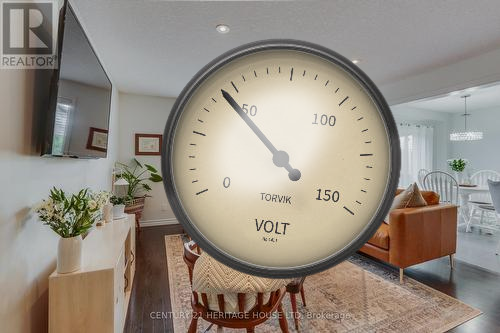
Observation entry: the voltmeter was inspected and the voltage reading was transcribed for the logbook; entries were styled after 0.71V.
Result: 45V
